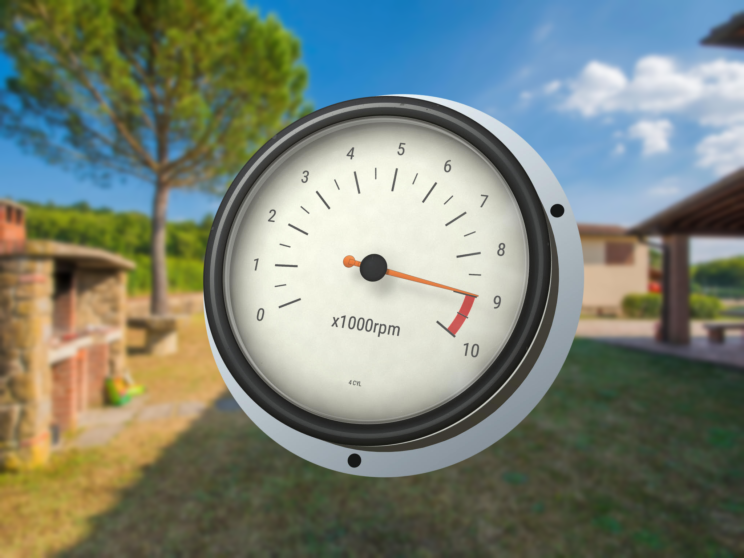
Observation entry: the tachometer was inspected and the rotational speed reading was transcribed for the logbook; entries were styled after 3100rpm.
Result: 9000rpm
